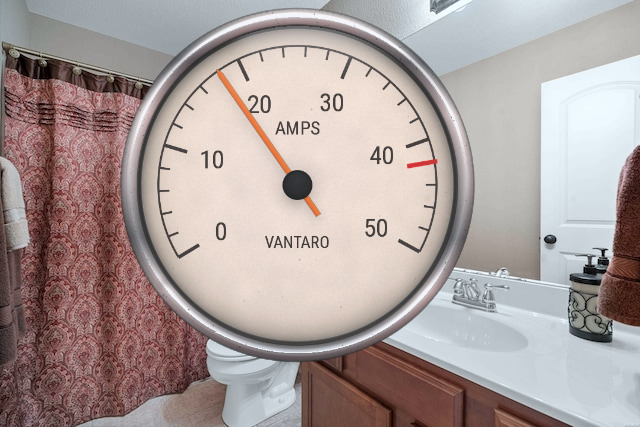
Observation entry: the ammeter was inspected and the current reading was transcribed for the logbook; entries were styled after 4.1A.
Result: 18A
